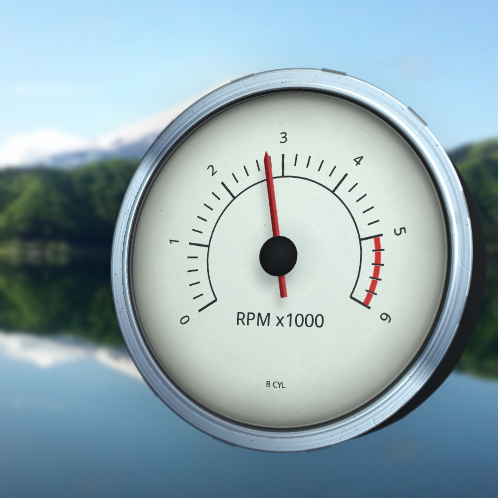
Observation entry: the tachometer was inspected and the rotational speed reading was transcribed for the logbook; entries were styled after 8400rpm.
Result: 2800rpm
